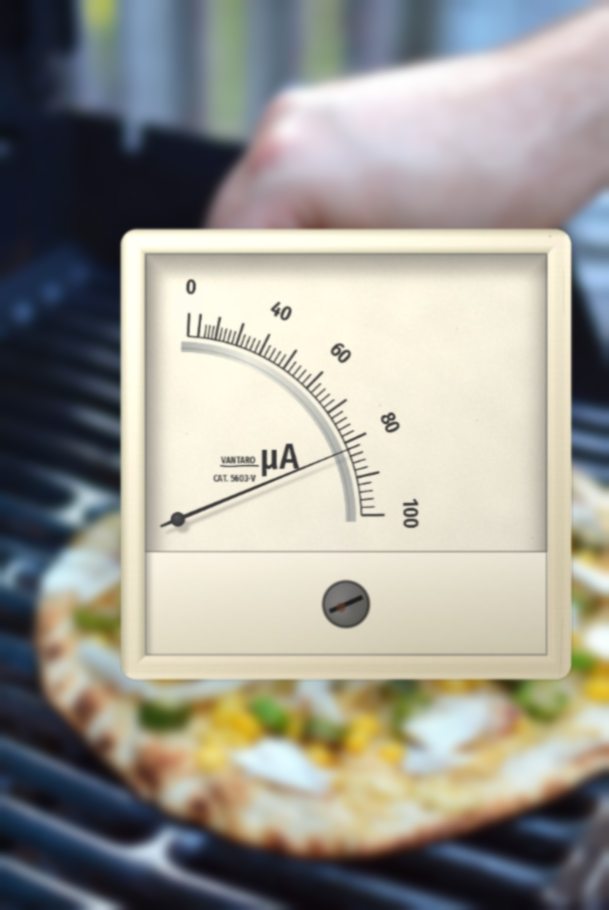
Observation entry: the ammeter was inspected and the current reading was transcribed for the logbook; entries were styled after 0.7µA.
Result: 82µA
